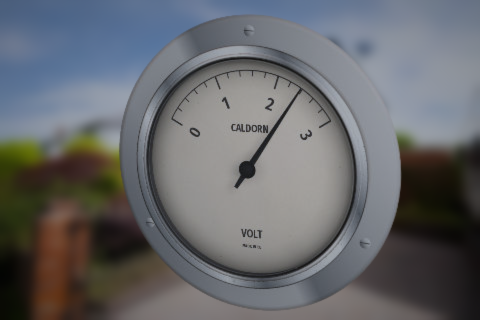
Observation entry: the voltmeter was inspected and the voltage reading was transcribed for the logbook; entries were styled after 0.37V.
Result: 2.4V
